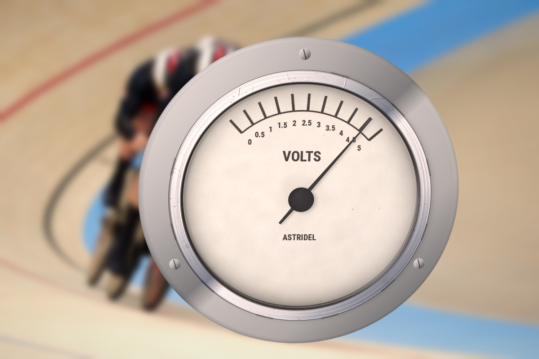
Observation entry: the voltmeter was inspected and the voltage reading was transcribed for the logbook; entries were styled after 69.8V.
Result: 4.5V
